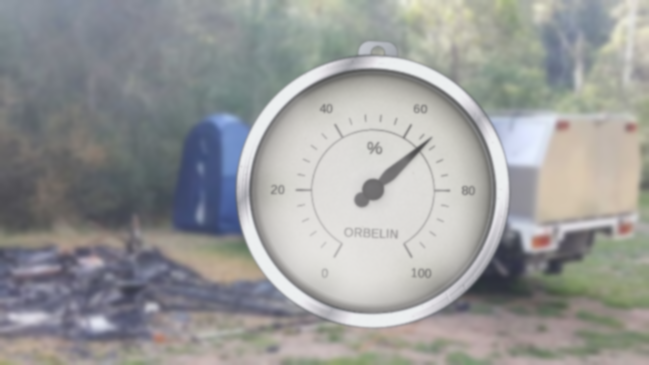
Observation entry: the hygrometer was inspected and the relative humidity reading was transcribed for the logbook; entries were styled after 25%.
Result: 66%
